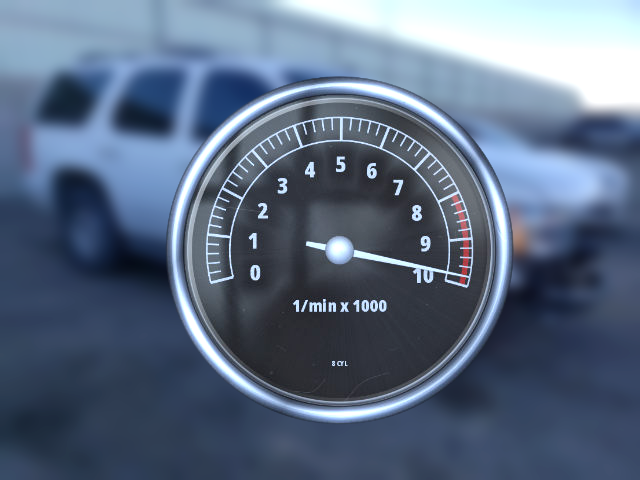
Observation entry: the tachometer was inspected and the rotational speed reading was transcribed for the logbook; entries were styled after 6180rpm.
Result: 9800rpm
